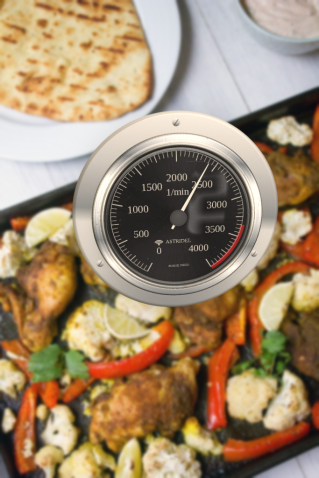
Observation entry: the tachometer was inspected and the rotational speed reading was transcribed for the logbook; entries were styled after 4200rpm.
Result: 2400rpm
